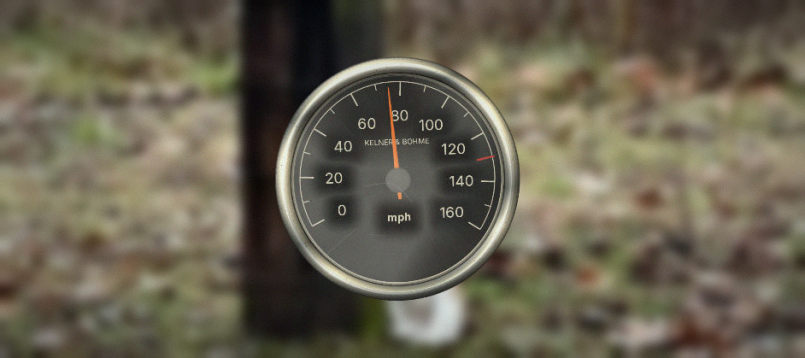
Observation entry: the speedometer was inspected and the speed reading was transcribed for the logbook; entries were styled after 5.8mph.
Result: 75mph
